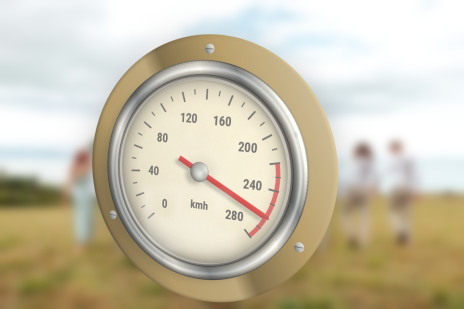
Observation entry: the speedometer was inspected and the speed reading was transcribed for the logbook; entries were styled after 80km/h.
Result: 260km/h
